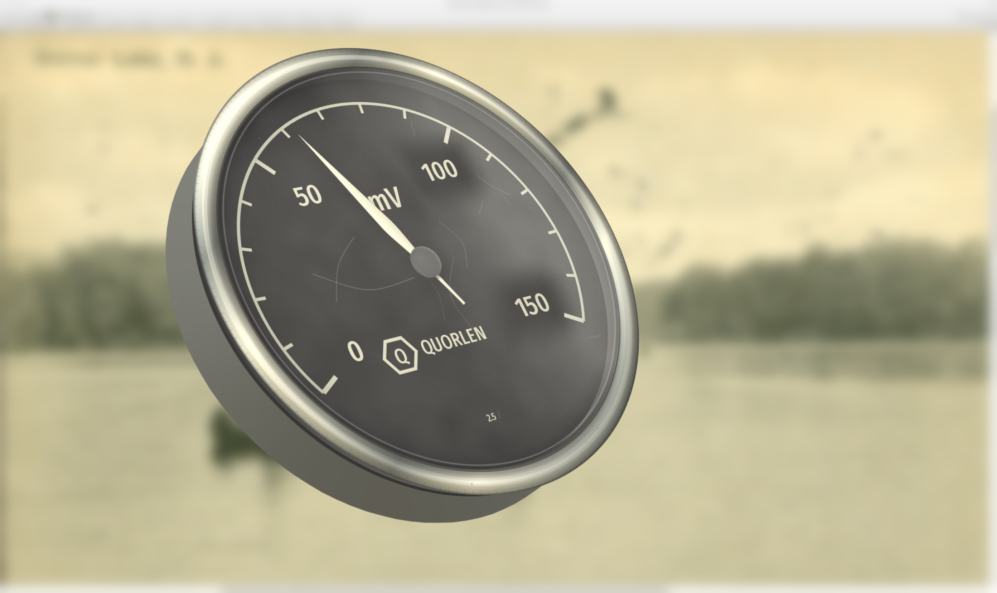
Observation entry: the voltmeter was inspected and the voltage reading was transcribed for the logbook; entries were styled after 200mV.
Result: 60mV
